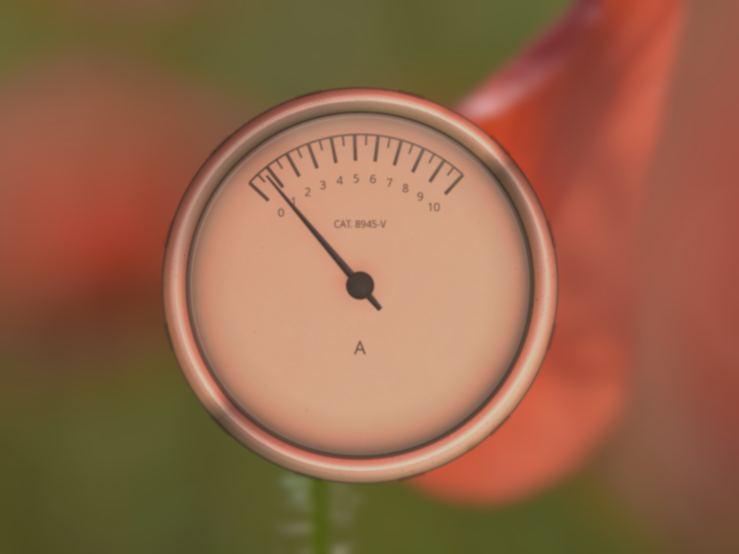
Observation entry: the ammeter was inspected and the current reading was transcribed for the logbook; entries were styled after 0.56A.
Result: 0.75A
